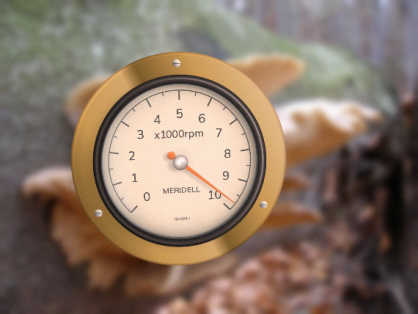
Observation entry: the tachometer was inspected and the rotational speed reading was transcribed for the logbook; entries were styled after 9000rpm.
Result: 9750rpm
